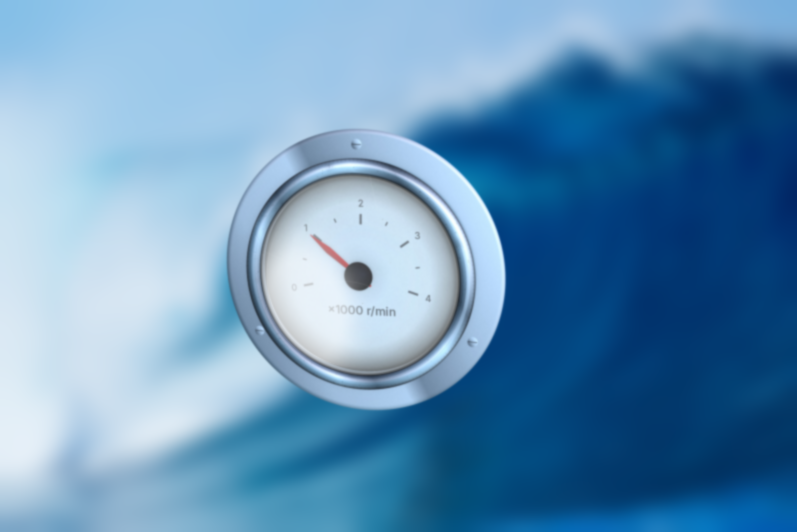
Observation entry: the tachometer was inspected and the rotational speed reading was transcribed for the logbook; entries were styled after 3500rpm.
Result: 1000rpm
